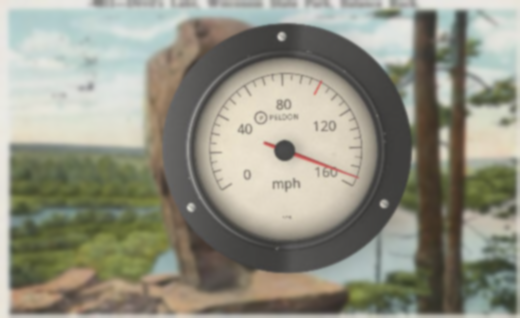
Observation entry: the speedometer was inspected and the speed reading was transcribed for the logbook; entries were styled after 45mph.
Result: 155mph
